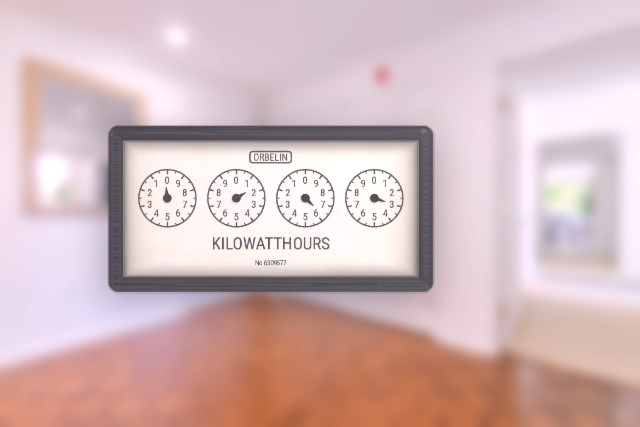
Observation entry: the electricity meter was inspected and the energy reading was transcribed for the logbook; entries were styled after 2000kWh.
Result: 163kWh
